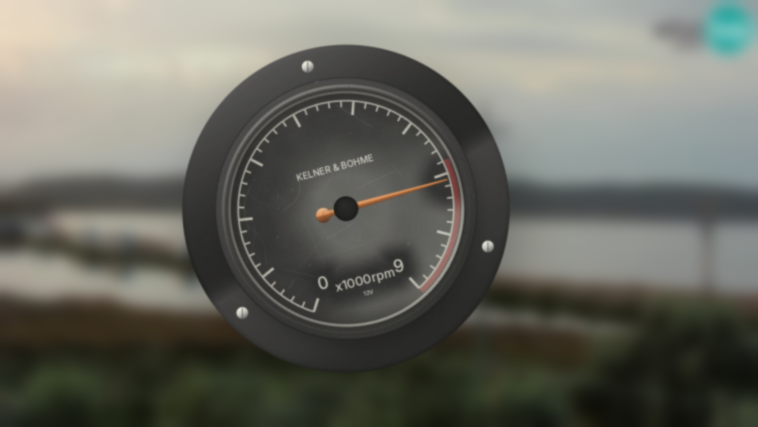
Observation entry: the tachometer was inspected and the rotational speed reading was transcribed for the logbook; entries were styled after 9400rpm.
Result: 7100rpm
